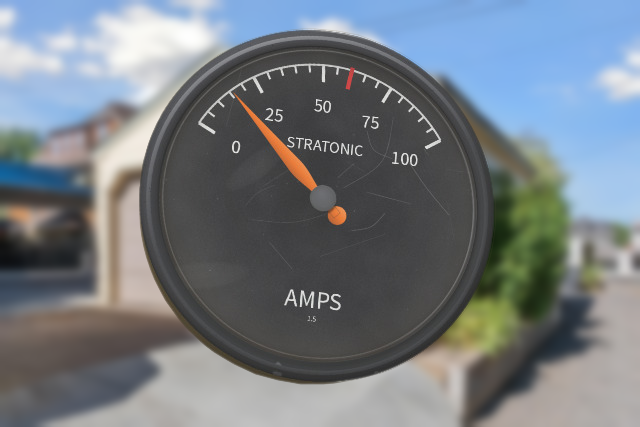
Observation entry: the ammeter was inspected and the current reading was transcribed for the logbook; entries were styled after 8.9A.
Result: 15A
